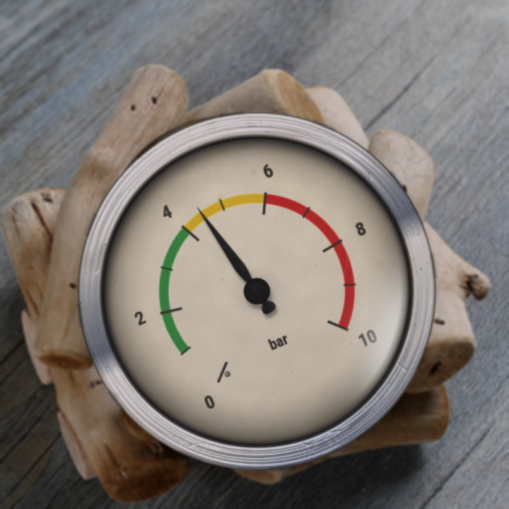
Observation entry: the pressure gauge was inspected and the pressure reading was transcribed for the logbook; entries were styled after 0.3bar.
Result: 4.5bar
